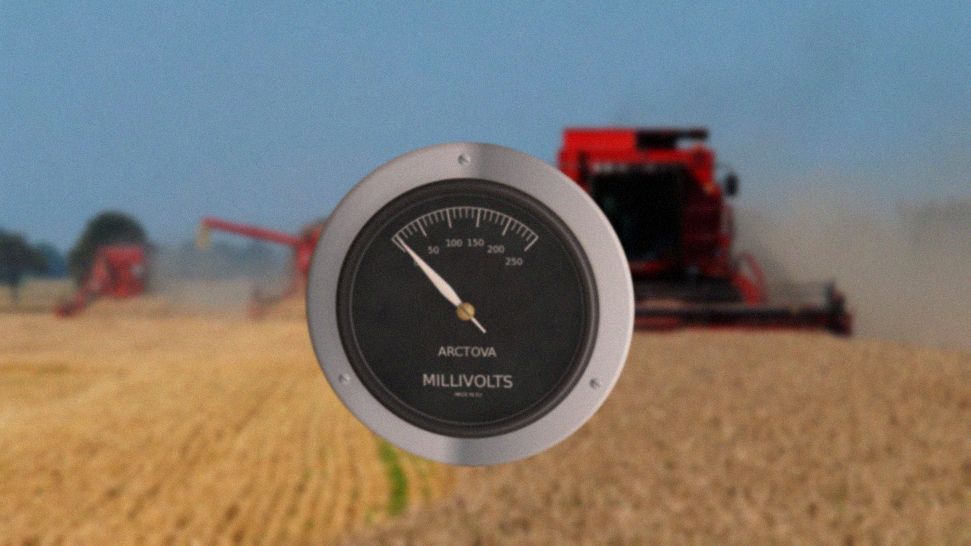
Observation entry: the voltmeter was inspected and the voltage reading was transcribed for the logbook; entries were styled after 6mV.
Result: 10mV
